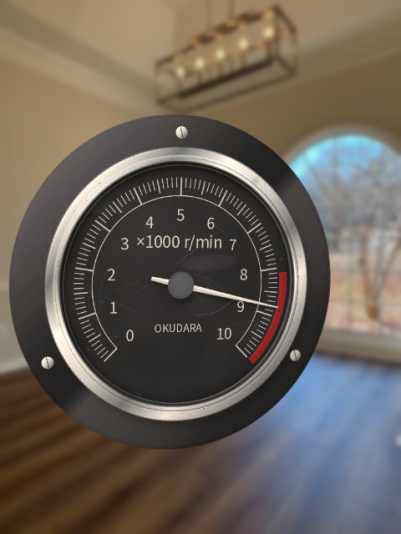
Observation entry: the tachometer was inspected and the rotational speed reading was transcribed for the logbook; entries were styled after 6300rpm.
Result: 8800rpm
